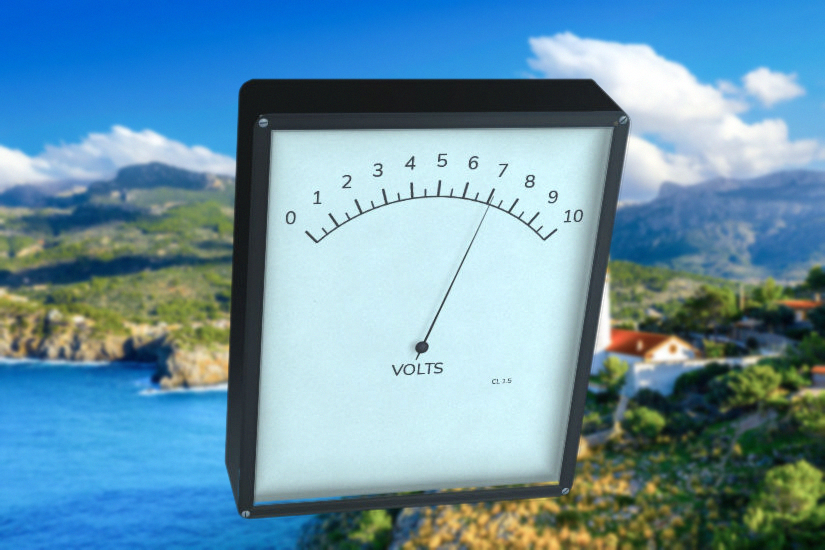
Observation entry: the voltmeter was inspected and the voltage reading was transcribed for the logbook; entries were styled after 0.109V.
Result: 7V
